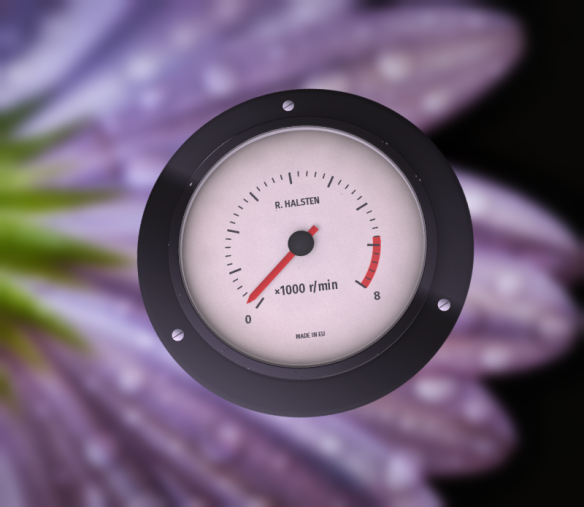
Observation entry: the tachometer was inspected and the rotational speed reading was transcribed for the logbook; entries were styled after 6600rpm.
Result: 200rpm
